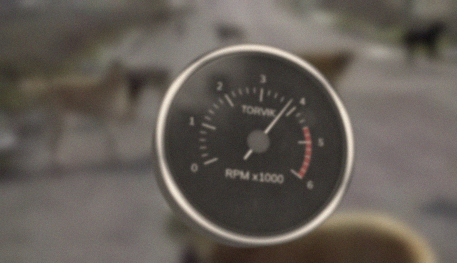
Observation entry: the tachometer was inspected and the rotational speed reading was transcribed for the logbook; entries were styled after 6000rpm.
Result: 3800rpm
